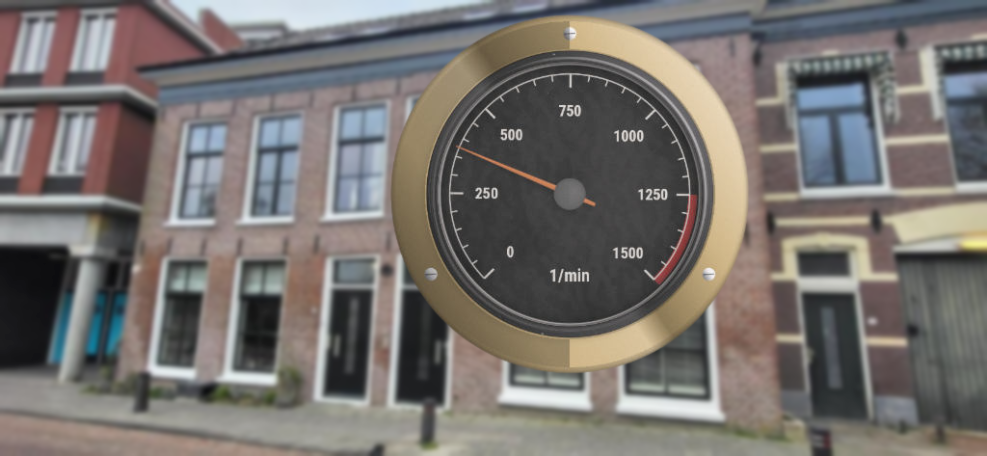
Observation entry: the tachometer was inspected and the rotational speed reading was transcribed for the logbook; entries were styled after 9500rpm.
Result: 375rpm
